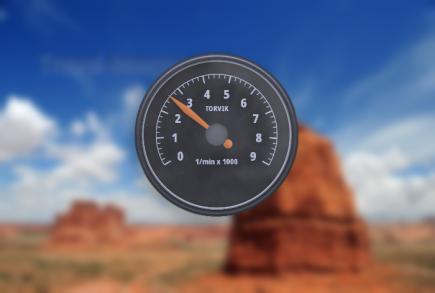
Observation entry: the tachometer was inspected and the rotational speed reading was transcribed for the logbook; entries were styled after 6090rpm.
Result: 2600rpm
